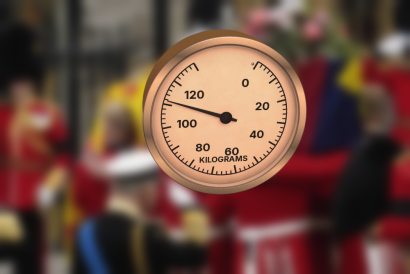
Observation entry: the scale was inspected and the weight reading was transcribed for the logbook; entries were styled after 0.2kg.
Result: 112kg
